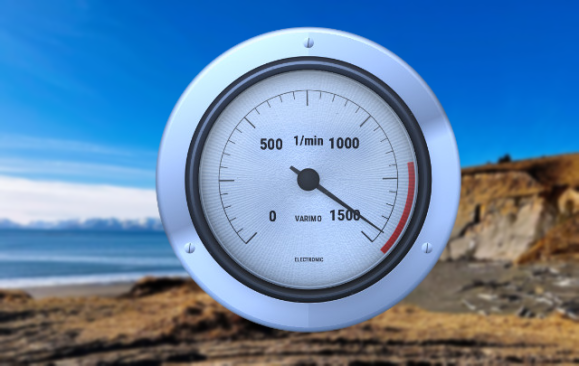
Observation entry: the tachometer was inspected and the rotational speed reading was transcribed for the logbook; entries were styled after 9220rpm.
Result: 1450rpm
